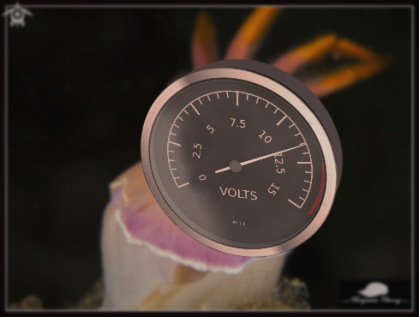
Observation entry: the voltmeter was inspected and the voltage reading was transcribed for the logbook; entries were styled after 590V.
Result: 11.5V
